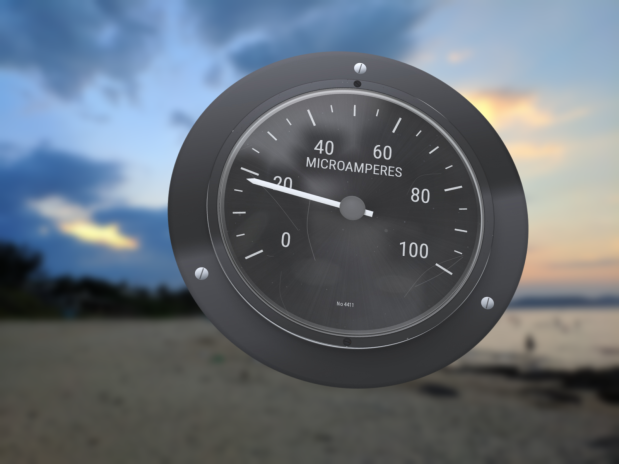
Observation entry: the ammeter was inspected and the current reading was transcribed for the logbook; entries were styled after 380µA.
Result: 17.5µA
